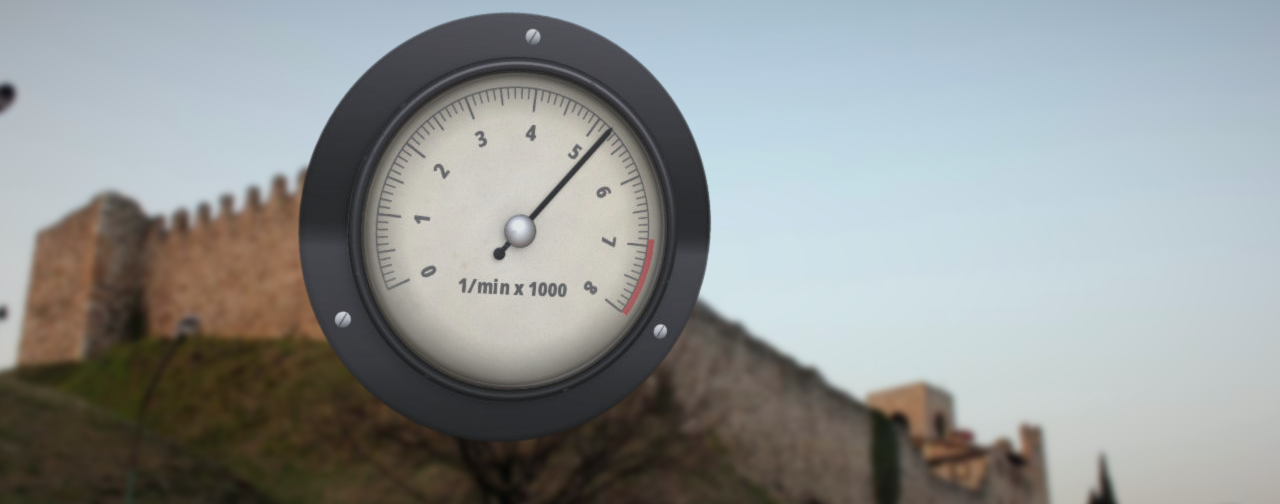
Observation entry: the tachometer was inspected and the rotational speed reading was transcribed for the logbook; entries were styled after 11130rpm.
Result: 5200rpm
